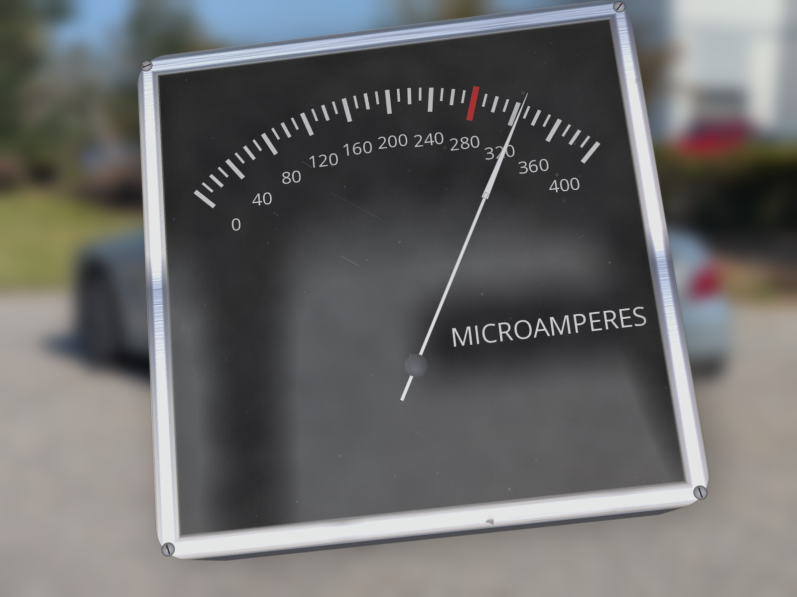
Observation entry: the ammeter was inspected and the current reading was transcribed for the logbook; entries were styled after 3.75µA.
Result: 325µA
